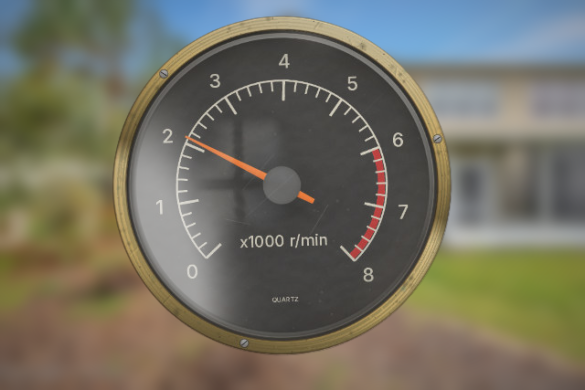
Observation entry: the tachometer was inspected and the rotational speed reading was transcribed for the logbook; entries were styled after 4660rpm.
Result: 2100rpm
